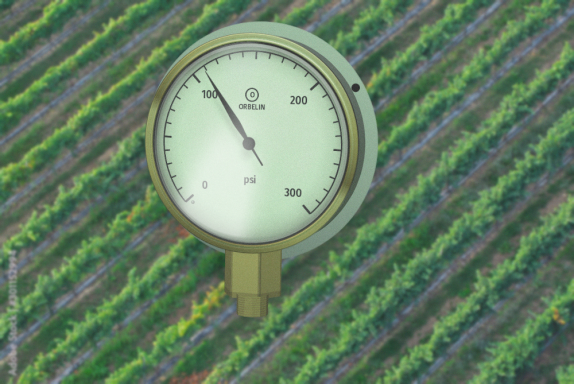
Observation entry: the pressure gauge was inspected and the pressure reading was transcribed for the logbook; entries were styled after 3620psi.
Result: 110psi
